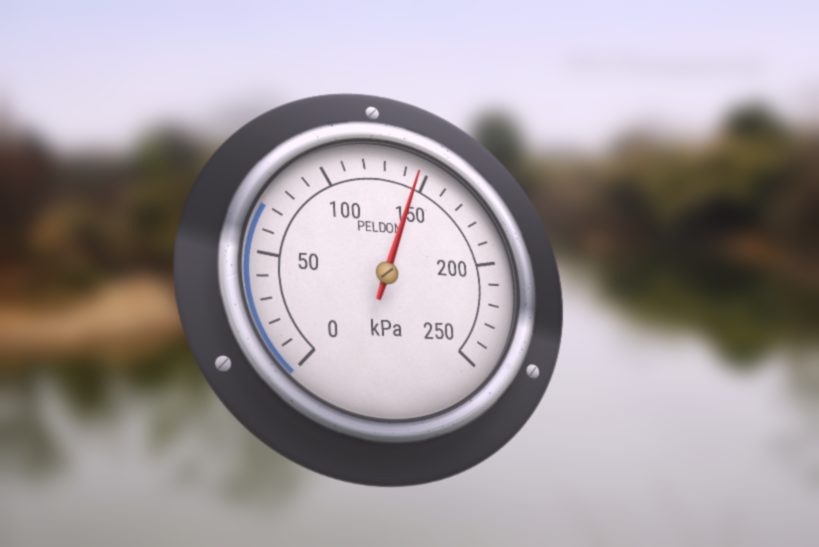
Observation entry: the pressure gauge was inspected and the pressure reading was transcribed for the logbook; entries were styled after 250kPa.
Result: 145kPa
